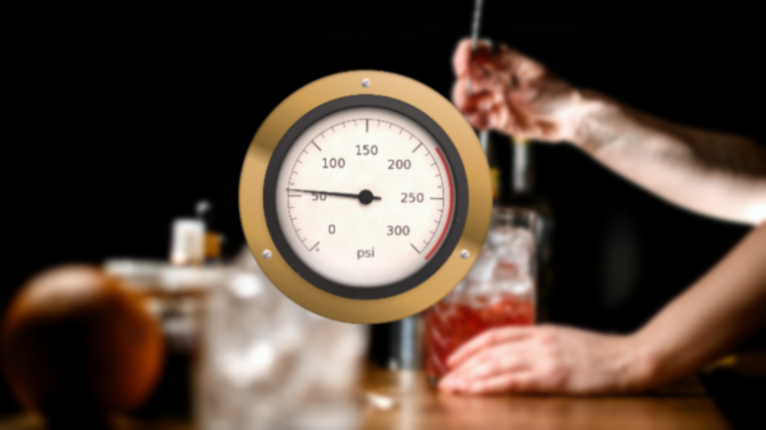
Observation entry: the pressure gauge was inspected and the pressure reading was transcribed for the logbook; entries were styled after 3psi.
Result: 55psi
